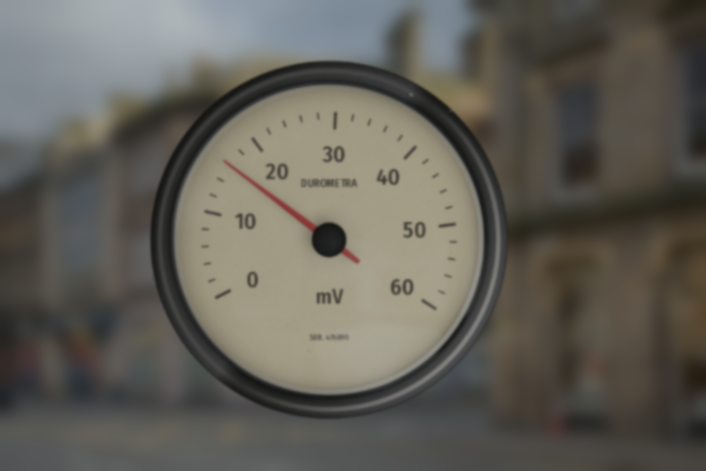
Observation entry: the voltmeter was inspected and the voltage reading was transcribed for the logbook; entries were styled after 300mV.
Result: 16mV
